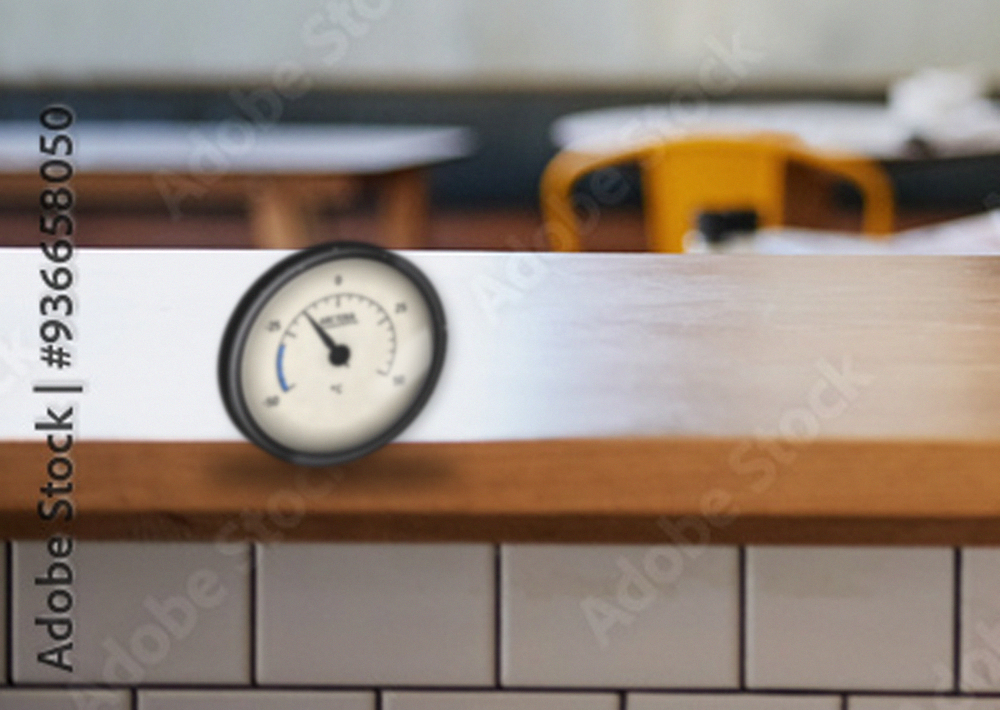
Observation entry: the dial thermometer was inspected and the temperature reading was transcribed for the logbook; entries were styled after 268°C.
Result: -15°C
